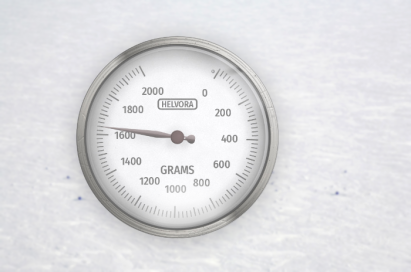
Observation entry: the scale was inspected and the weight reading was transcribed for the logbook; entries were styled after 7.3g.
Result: 1640g
